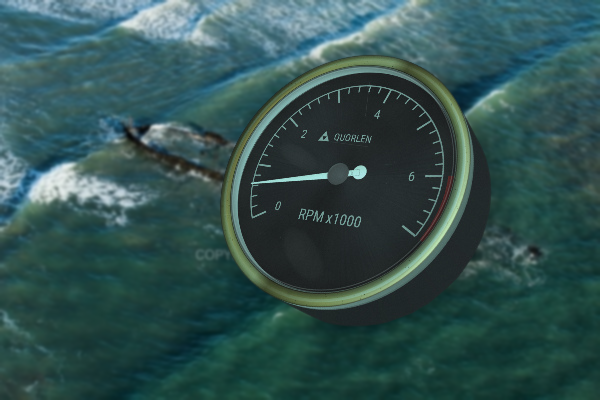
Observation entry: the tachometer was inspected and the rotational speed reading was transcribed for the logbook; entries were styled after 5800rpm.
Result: 600rpm
